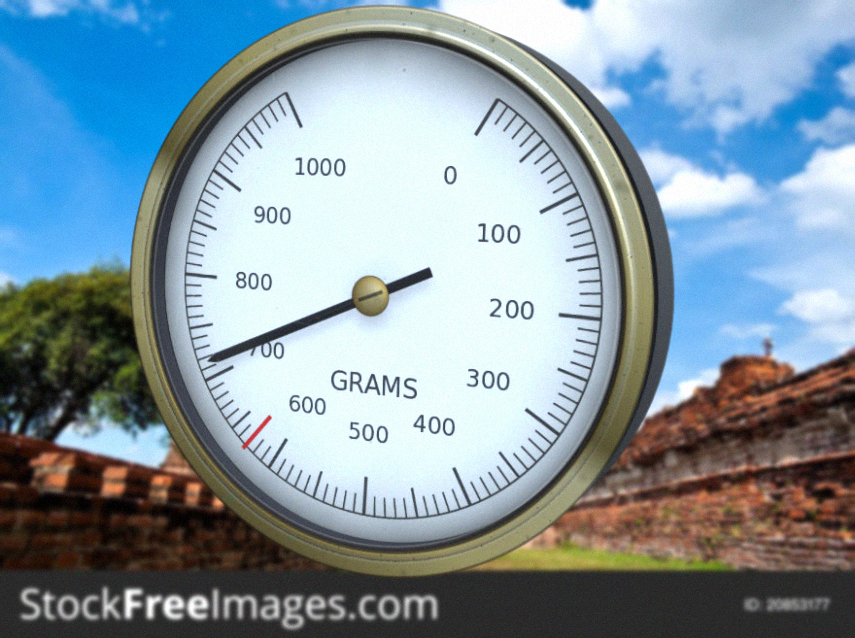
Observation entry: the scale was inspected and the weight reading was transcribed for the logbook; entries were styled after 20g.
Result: 715g
